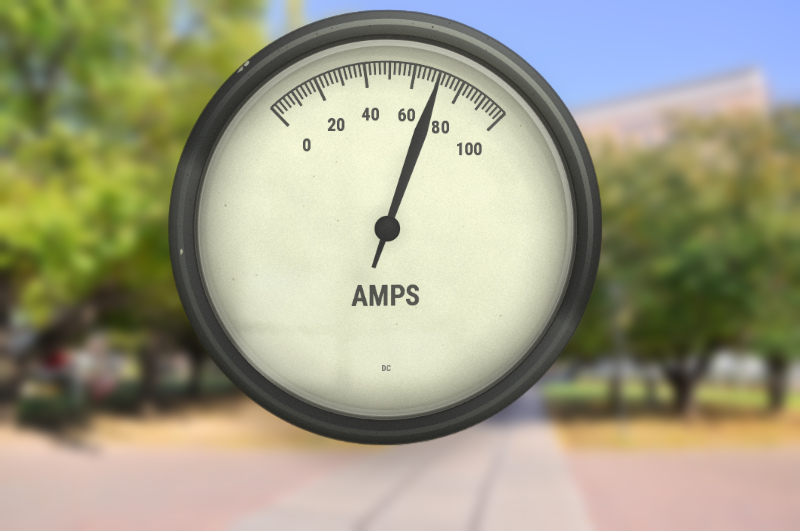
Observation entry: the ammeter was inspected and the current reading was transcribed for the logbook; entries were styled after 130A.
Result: 70A
